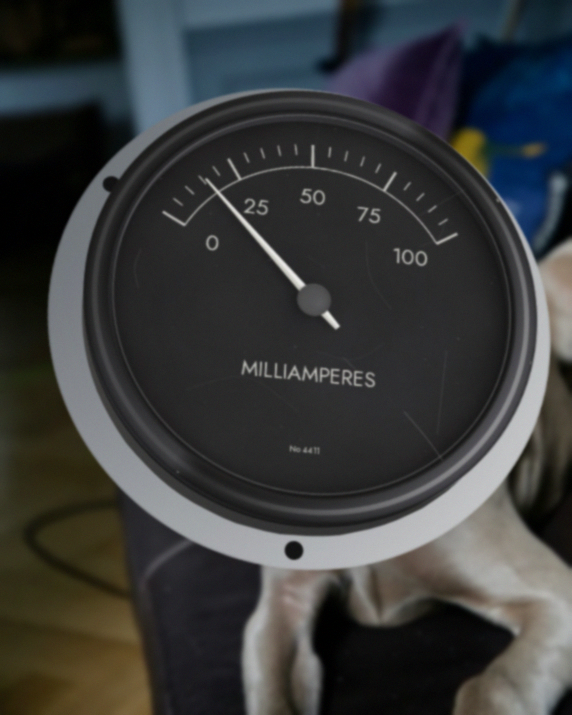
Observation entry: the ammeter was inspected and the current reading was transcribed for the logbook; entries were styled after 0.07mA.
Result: 15mA
